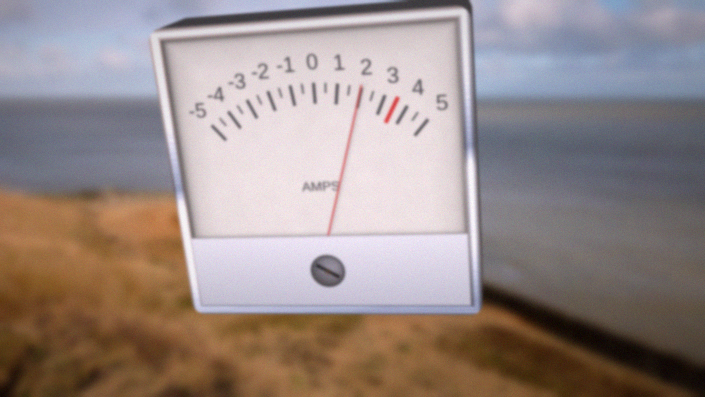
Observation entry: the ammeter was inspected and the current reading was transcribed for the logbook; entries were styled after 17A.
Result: 2A
